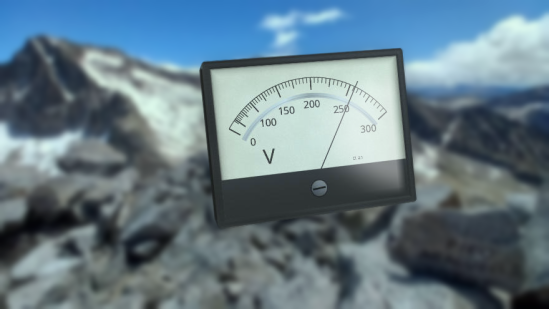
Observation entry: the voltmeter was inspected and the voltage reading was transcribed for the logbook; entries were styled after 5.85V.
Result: 255V
